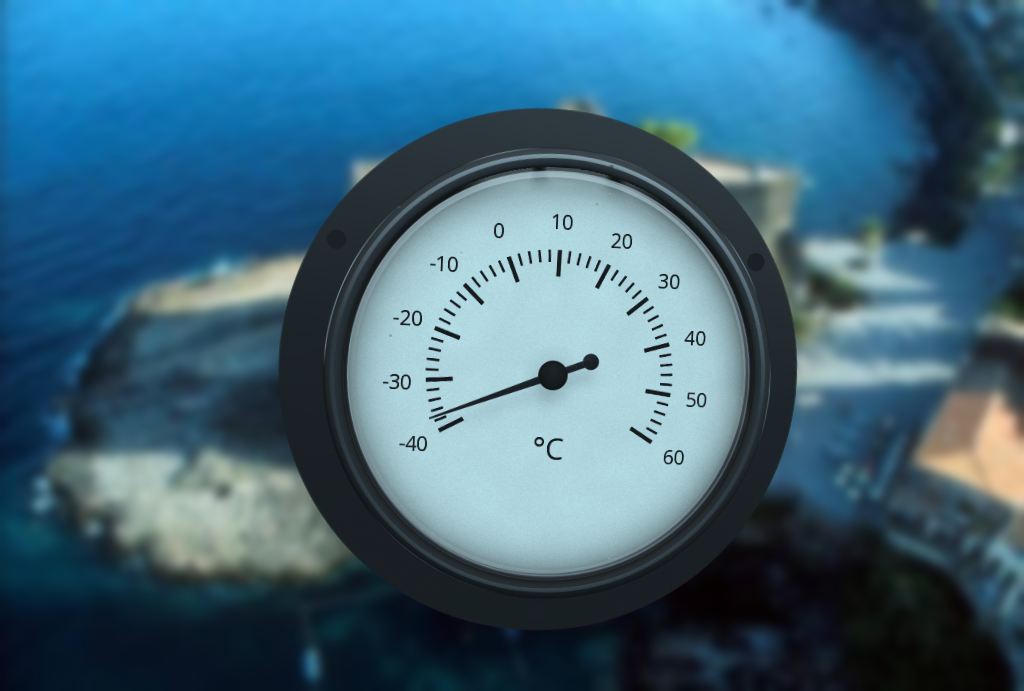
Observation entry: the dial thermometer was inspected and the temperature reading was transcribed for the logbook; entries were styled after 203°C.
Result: -37°C
